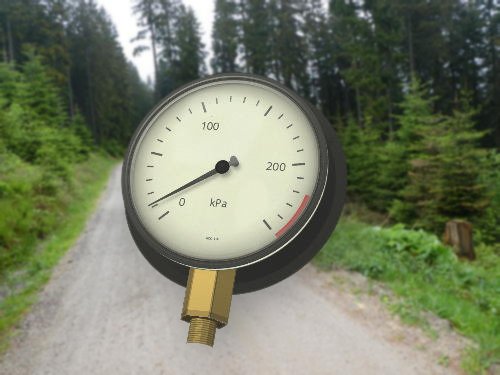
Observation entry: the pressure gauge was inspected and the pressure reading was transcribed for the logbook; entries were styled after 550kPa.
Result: 10kPa
